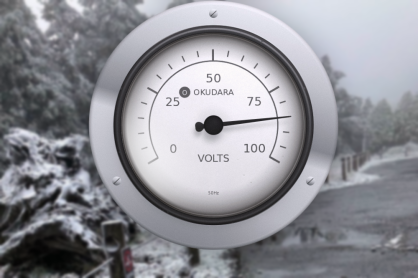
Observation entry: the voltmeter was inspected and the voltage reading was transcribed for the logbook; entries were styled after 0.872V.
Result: 85V
